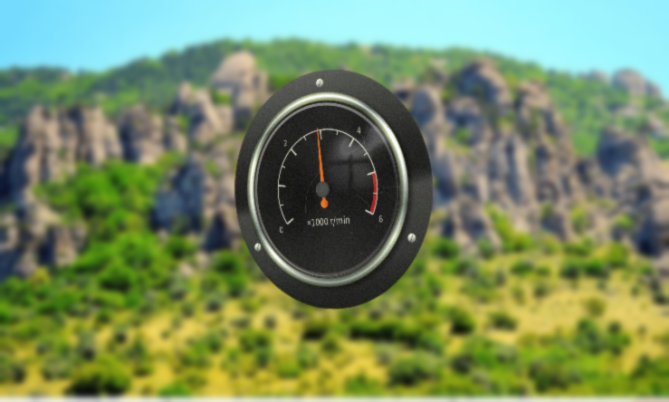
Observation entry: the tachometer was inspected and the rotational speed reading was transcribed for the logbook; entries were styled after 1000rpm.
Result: 3000rpm
